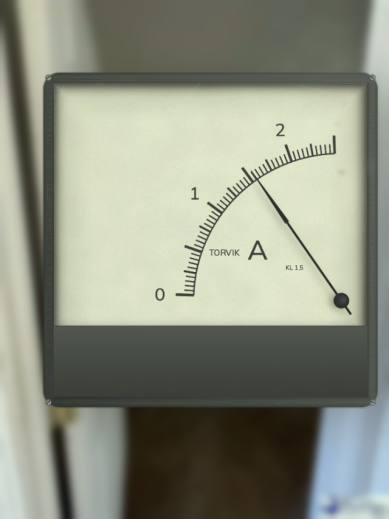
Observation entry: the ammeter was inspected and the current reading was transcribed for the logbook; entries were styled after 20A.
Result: 1.55A
